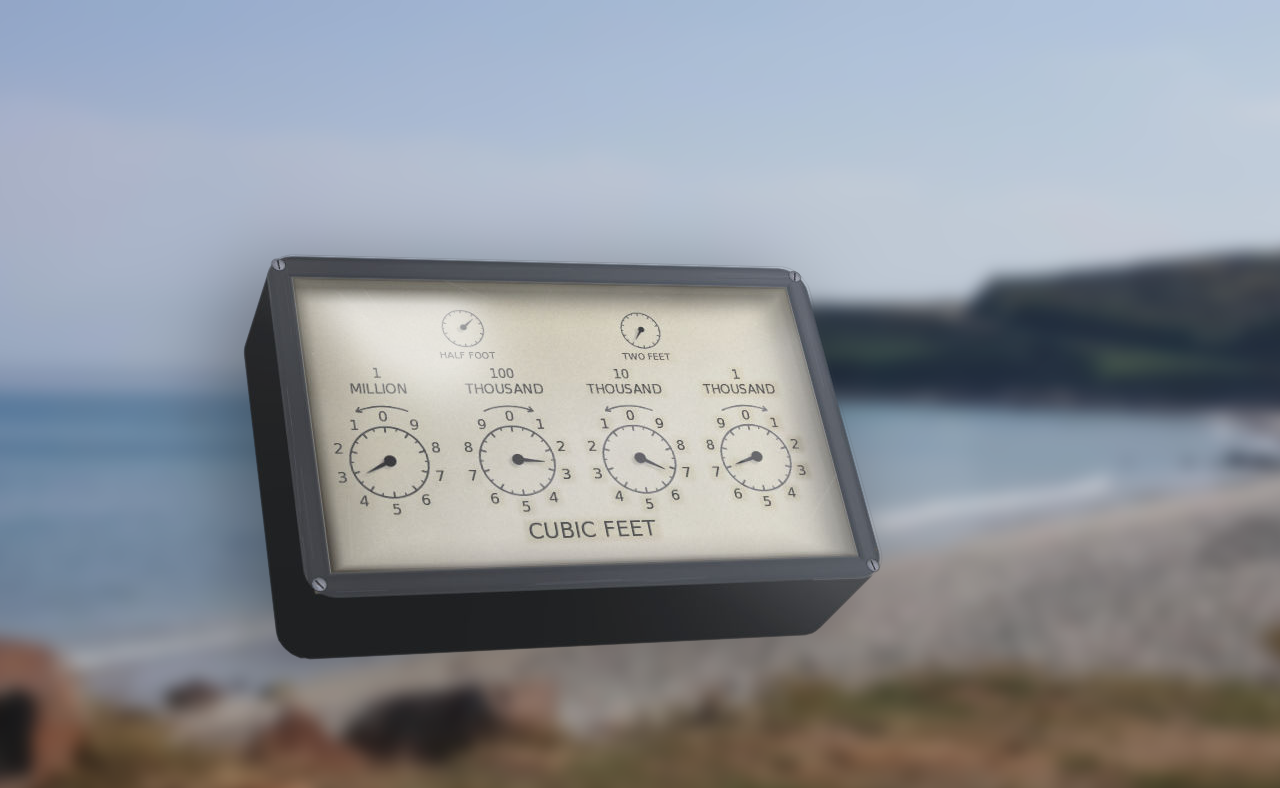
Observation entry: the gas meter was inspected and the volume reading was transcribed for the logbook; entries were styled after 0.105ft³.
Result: 326700ft³
